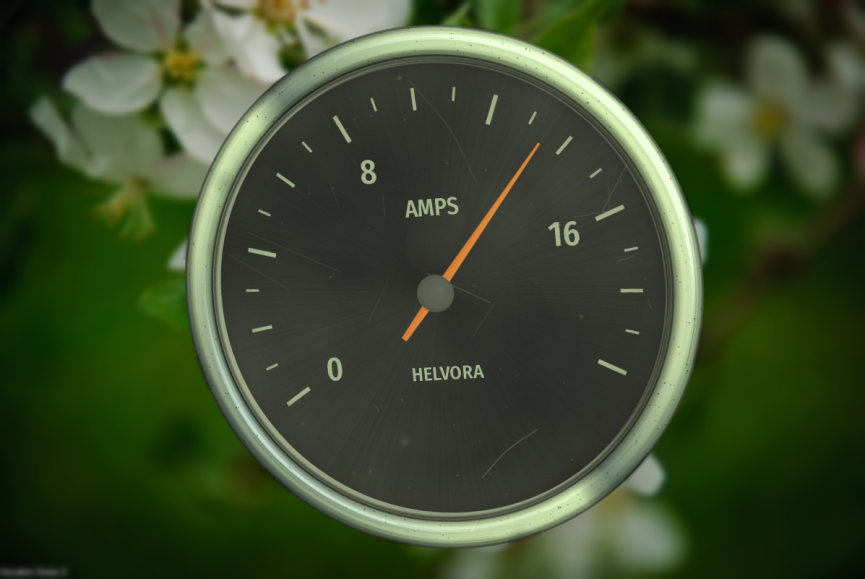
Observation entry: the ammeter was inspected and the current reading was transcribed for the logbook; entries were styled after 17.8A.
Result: 13.5A
